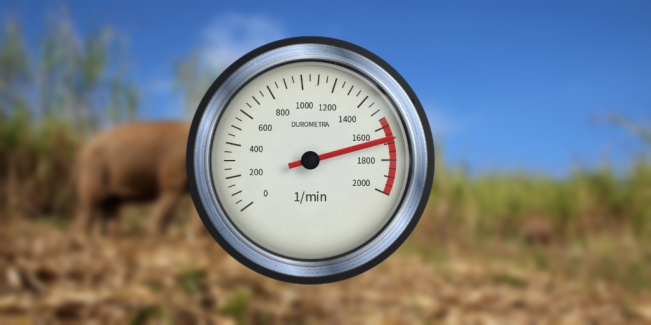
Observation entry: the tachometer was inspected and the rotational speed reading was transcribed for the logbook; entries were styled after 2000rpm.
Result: 1675rpm
